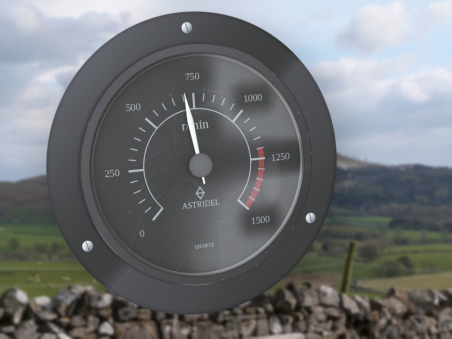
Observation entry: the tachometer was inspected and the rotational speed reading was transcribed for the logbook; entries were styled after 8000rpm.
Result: 700rpm
